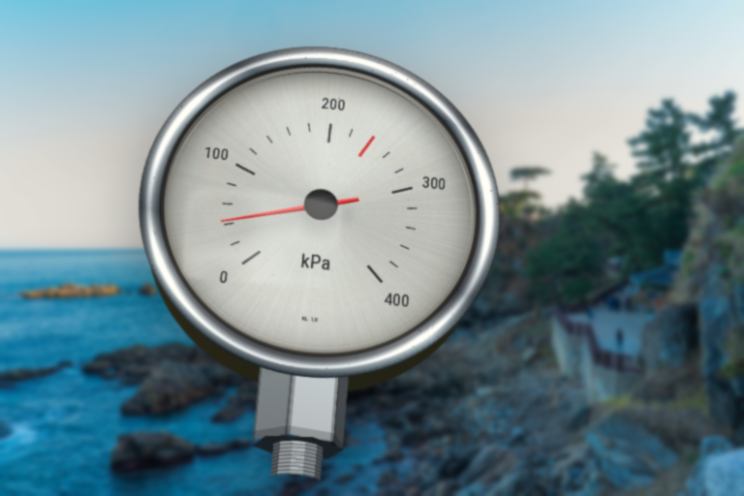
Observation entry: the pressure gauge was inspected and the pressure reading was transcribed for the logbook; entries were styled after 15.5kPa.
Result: 40kPa
